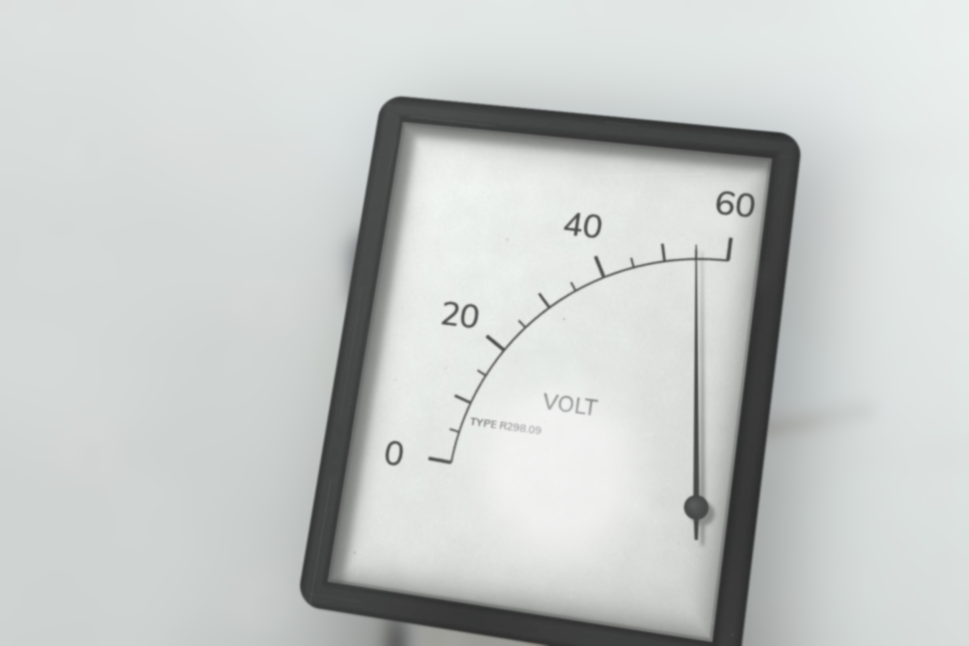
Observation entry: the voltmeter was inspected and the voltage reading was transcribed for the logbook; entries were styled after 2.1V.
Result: 55V
